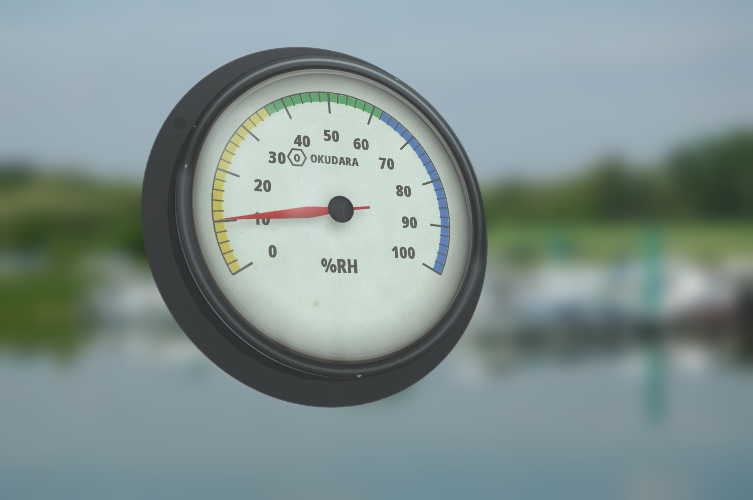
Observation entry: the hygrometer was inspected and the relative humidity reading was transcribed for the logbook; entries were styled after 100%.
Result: 10%
